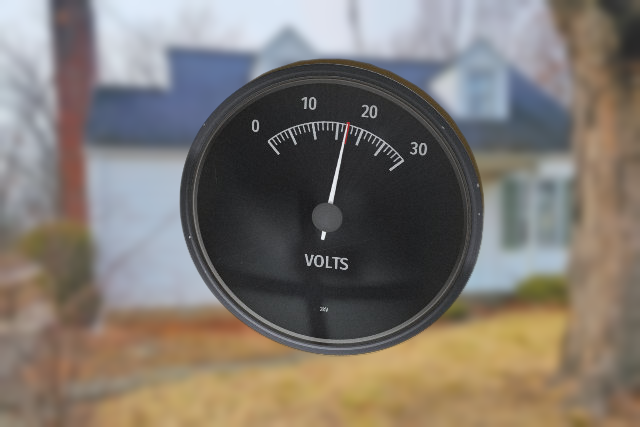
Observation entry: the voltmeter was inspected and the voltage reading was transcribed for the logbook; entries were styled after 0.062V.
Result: 17V
